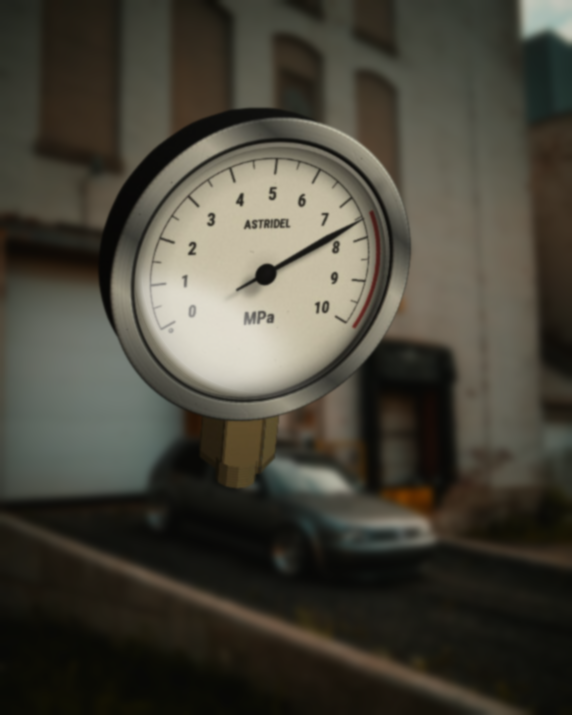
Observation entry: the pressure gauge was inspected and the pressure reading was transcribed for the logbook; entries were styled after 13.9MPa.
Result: 7.5MPa
